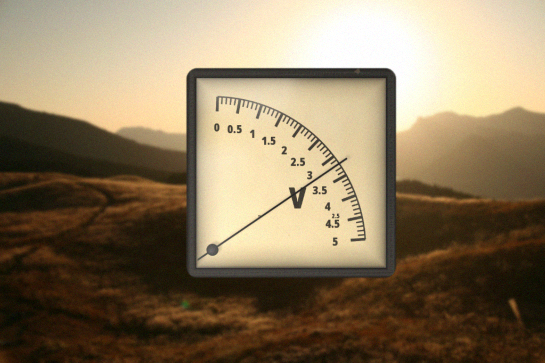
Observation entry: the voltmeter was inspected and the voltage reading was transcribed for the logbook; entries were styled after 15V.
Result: 3.2V
